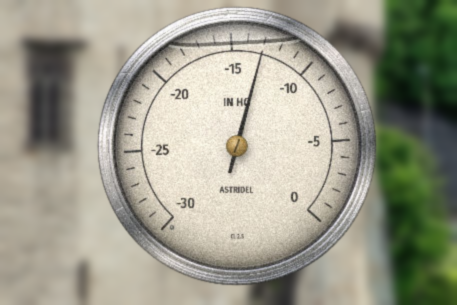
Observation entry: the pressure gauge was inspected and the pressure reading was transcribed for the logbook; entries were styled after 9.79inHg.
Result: -13inHg
